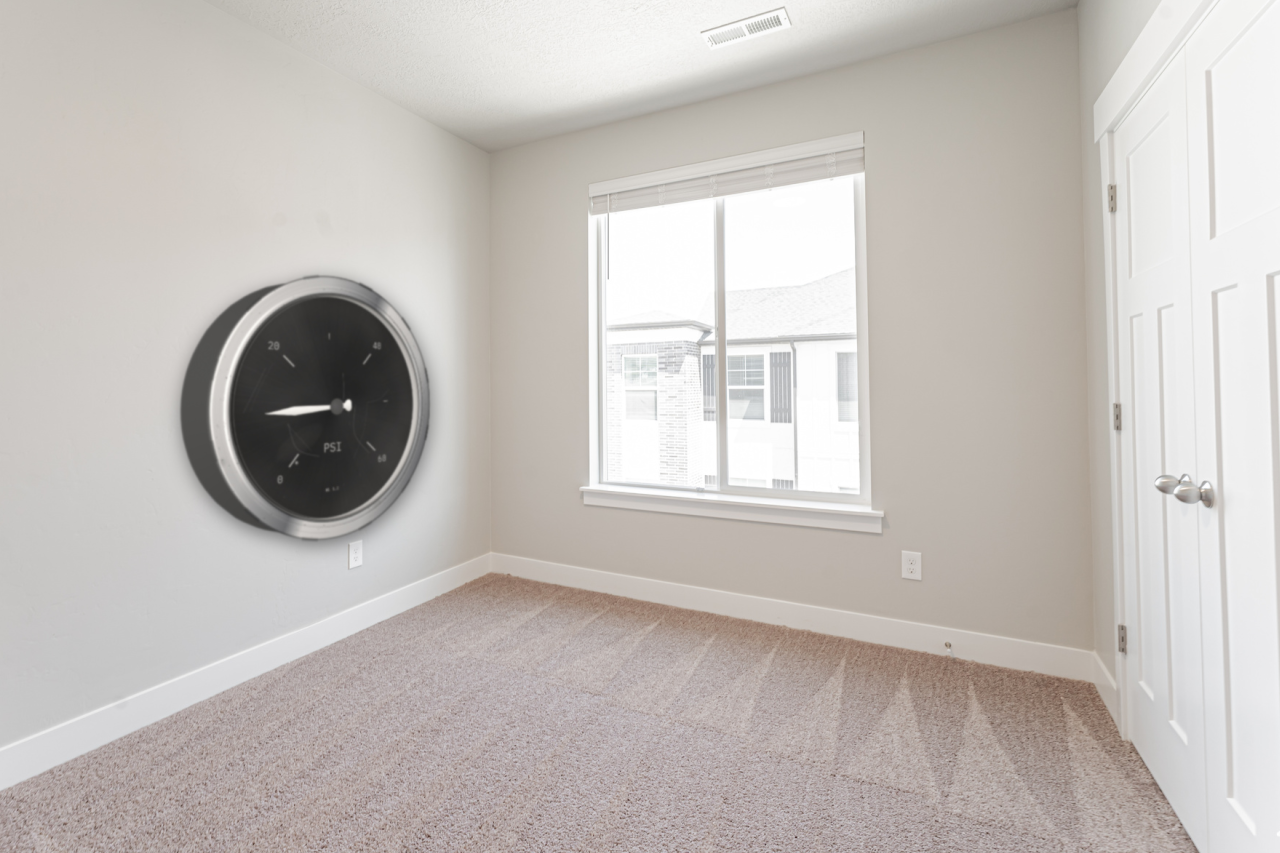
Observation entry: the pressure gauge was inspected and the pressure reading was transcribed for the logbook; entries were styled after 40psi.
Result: 10psi
